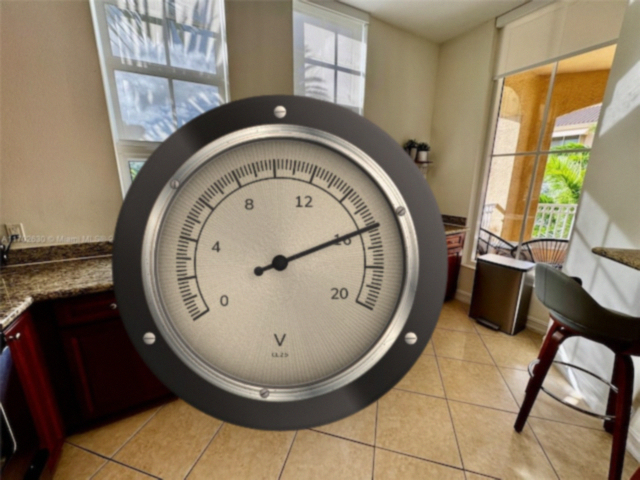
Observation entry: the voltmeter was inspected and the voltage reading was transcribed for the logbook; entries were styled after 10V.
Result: 16V
